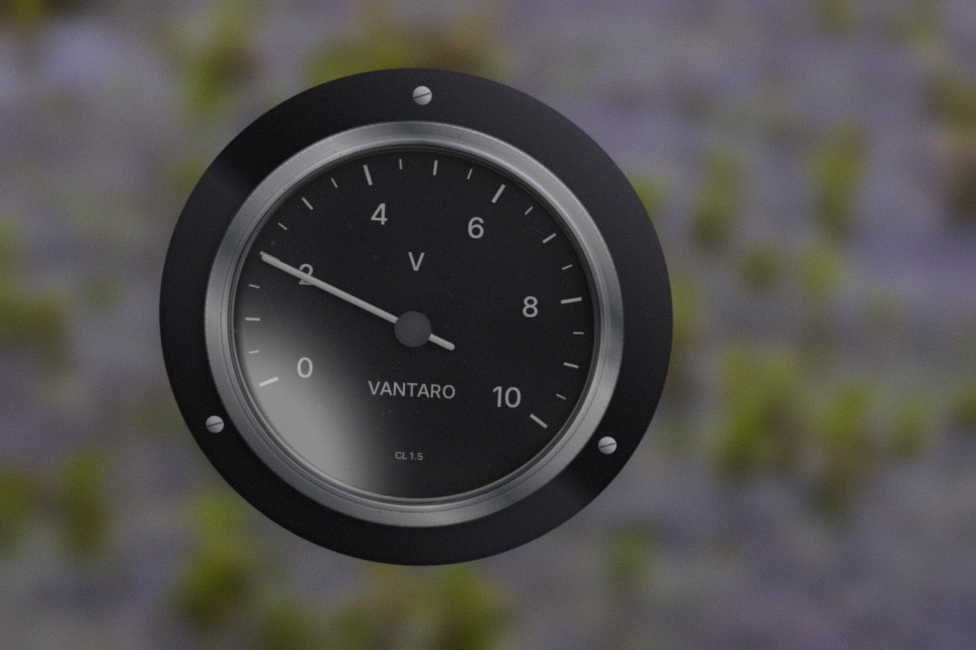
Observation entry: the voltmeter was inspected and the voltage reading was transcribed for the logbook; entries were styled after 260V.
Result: 2V
